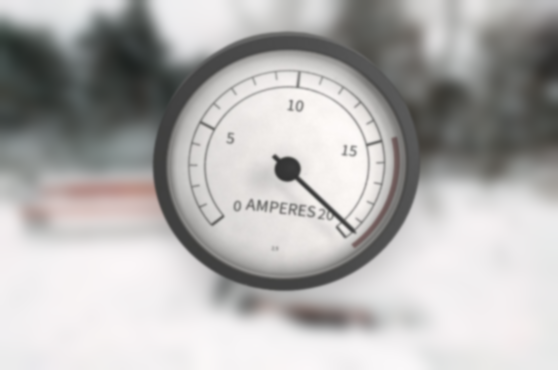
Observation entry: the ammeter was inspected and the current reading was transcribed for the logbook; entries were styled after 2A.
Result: 19.5A
